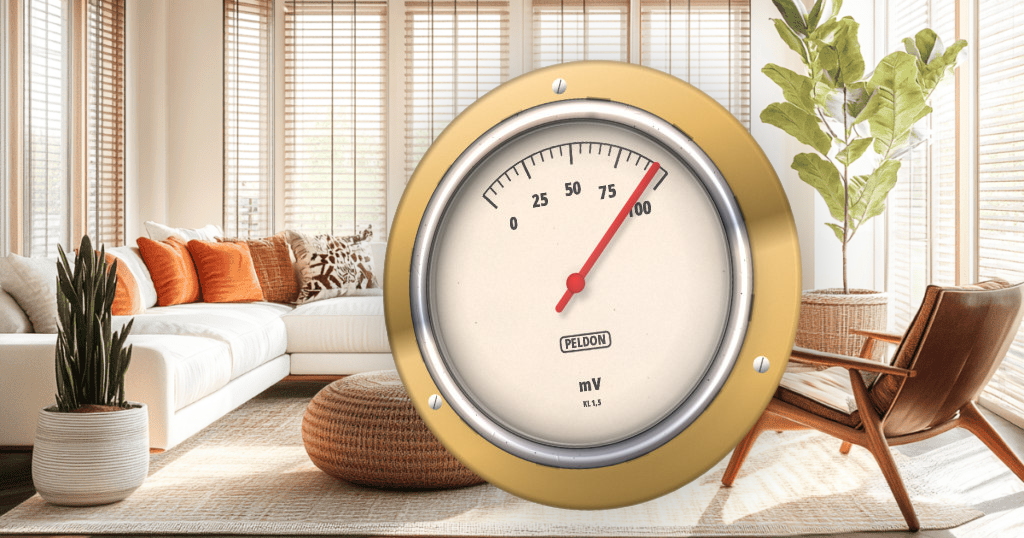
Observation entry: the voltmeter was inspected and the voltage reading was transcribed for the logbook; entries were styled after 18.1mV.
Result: 95mV
